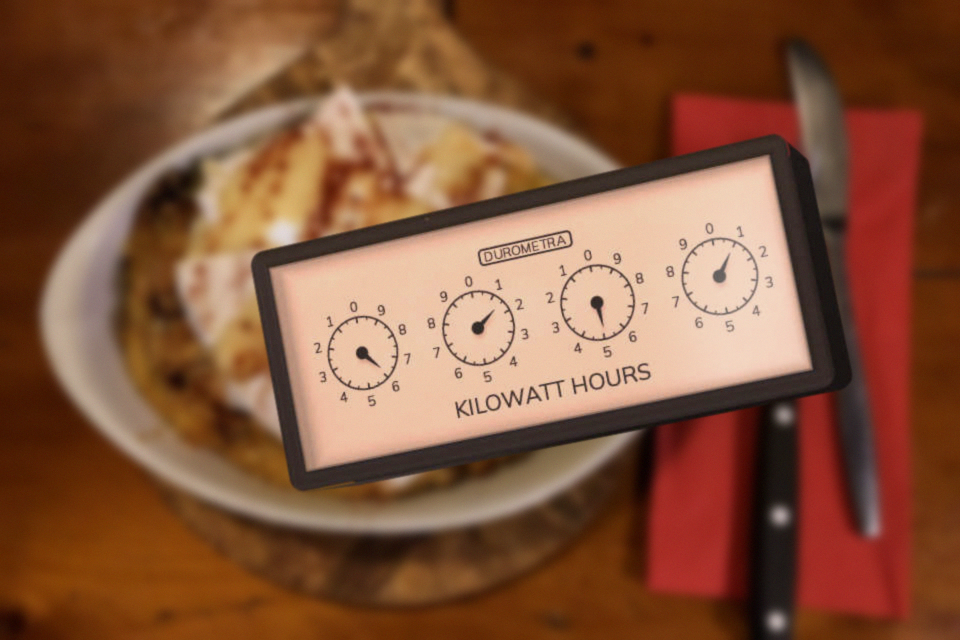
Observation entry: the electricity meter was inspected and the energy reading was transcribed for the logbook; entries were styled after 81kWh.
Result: 6151kWh
